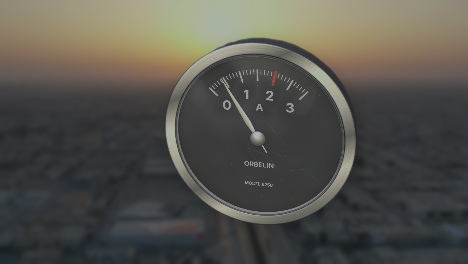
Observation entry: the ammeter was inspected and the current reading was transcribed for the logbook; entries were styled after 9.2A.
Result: 0.5A
